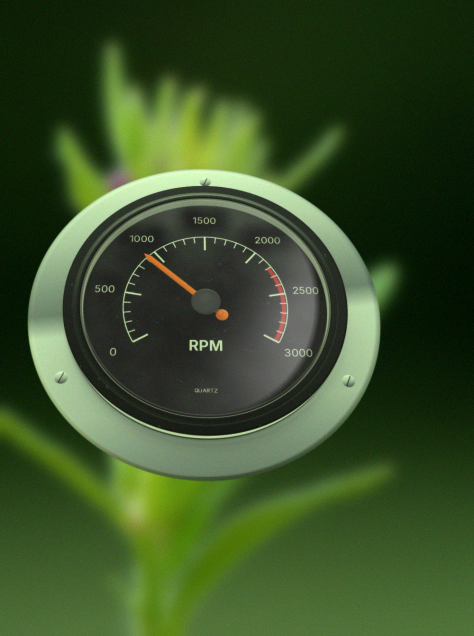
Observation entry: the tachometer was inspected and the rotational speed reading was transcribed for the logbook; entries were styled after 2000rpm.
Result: 900rpm
